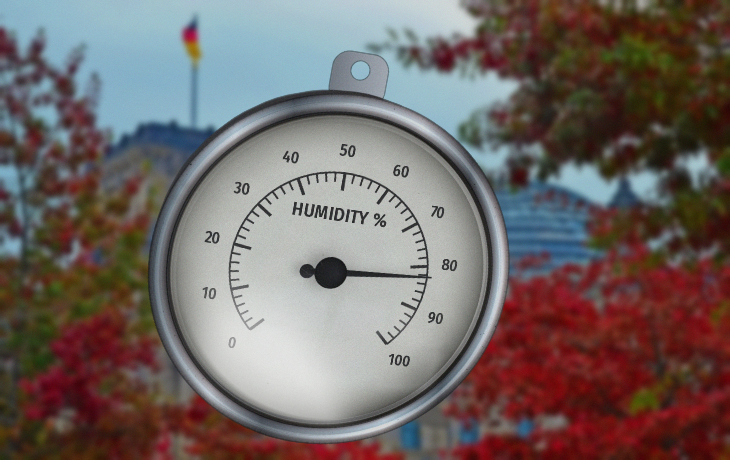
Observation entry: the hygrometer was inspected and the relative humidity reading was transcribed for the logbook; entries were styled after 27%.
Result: 82%
